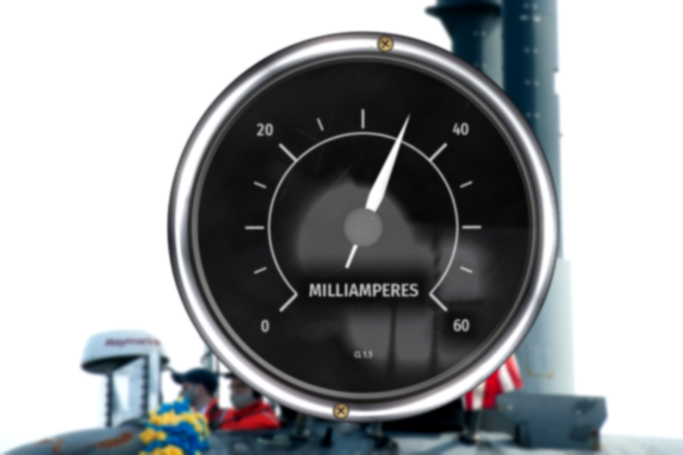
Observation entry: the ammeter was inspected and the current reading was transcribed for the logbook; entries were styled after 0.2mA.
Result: 35mA
